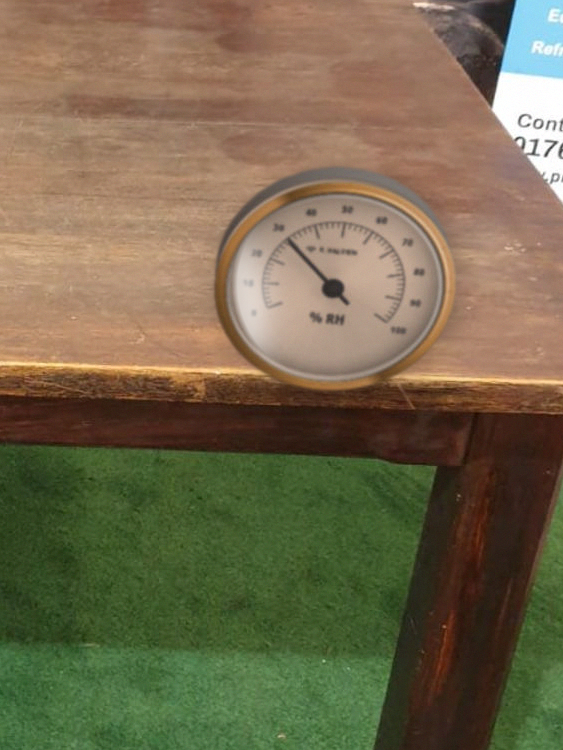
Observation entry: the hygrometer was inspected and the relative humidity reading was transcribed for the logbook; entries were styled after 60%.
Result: 30%
